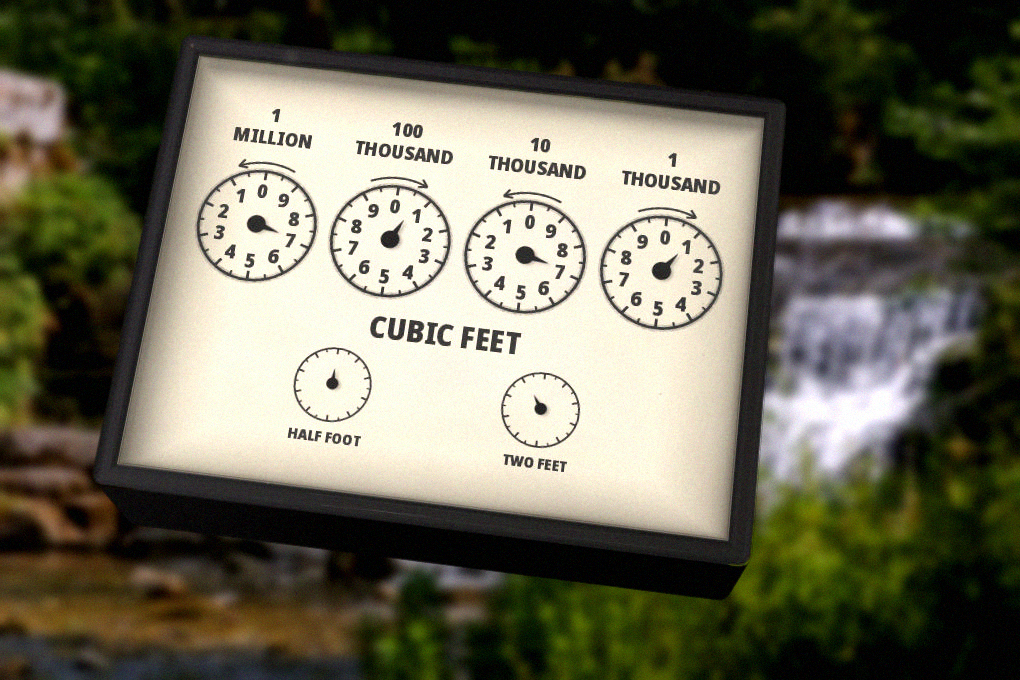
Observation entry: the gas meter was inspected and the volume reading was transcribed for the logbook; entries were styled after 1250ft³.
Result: 707100ft³
